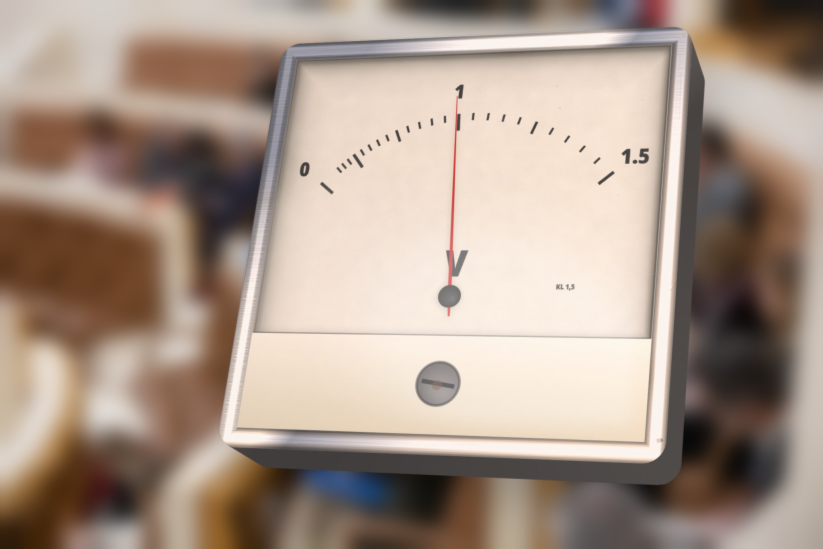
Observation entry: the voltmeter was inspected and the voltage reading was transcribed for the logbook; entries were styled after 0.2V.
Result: 1V
